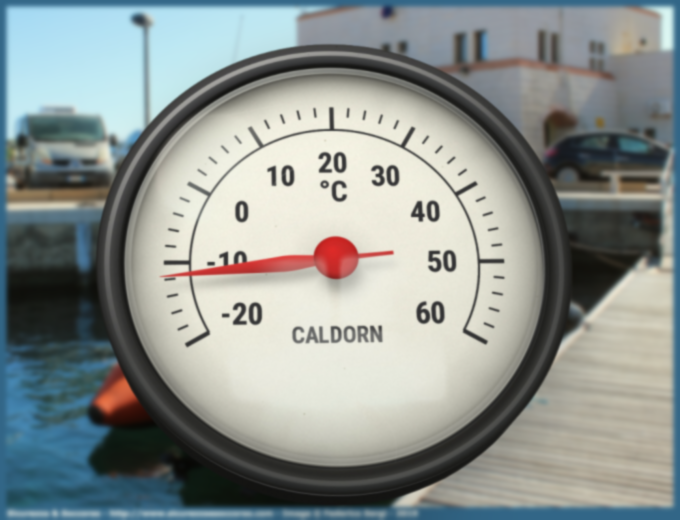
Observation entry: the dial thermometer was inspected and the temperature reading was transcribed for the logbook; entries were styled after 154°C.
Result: -12°C
